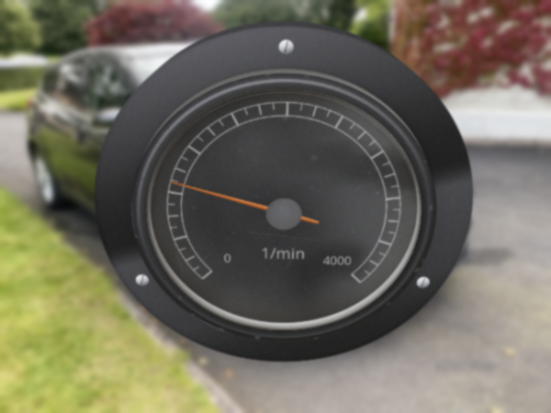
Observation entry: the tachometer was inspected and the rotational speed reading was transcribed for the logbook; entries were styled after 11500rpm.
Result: 900rpm
